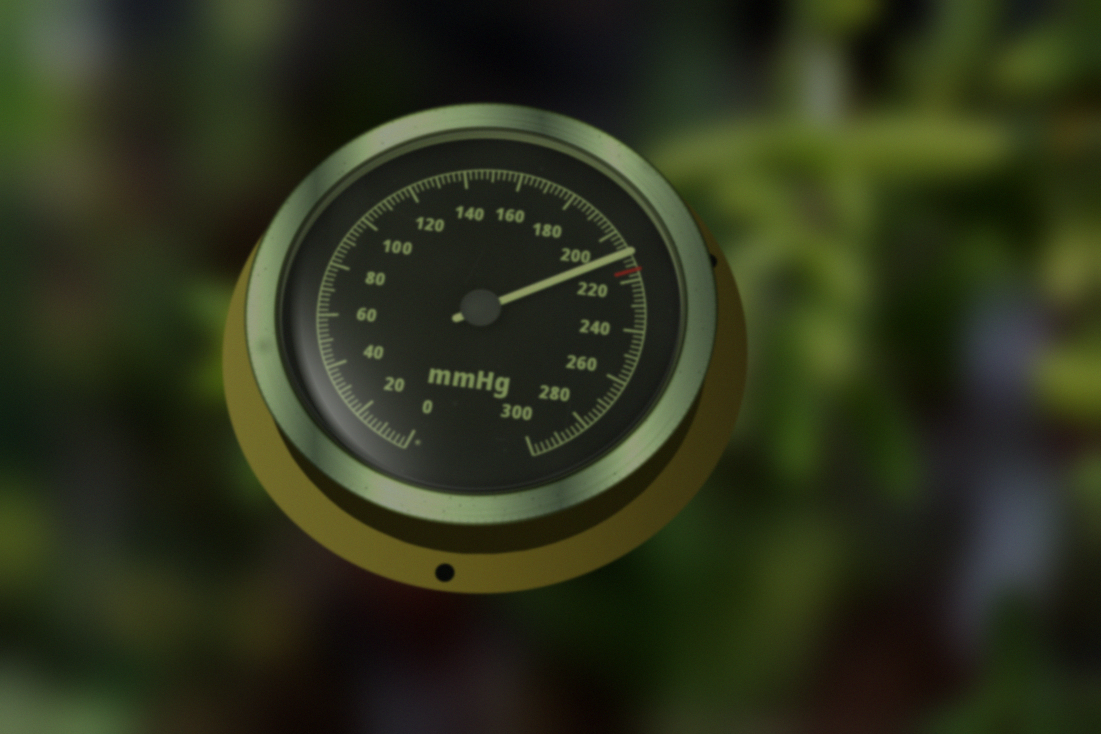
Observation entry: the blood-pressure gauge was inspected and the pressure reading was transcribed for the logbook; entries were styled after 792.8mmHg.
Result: 210mmHg
